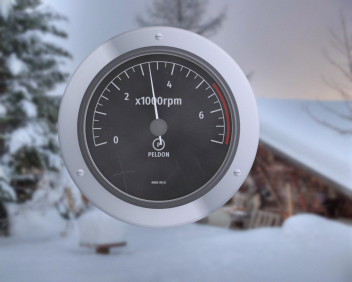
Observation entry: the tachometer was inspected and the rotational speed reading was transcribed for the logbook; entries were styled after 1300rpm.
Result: 3250rpm
